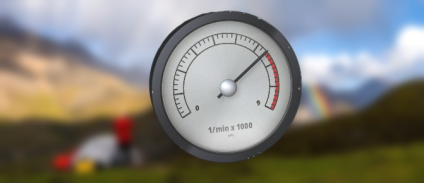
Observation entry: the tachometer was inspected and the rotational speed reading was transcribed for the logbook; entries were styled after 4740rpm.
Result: 6400rpm
